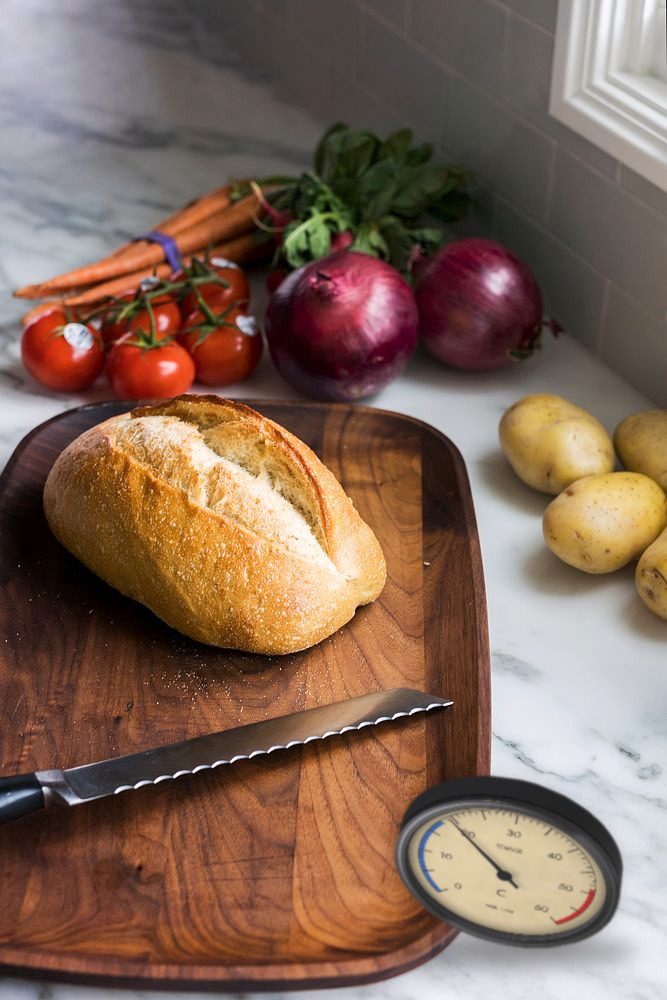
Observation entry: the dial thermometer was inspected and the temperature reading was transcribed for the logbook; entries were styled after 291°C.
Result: 20°C
